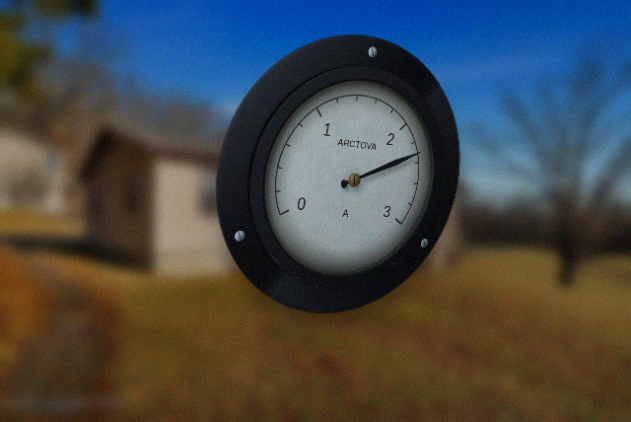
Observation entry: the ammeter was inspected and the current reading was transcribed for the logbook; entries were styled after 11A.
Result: 2.3A
